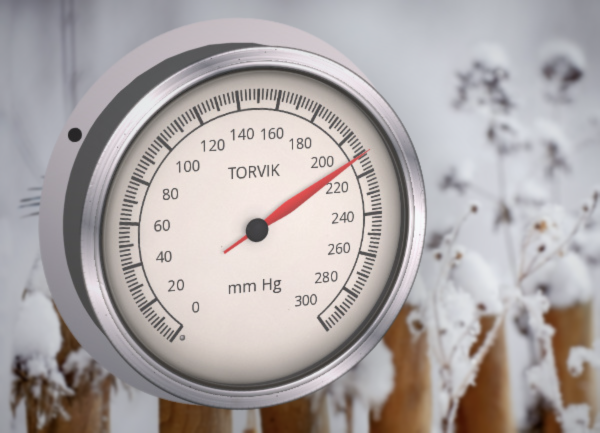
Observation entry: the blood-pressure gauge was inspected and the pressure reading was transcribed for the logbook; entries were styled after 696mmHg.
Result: 210mmHg
